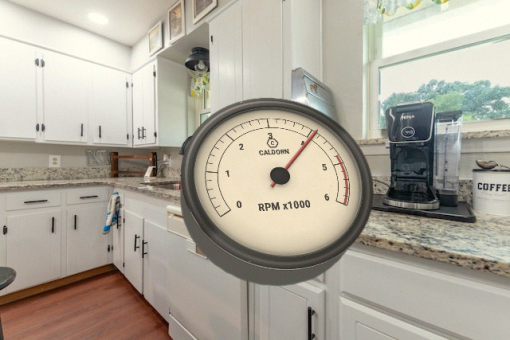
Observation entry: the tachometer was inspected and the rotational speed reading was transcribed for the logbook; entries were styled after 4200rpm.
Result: 4100rpm
